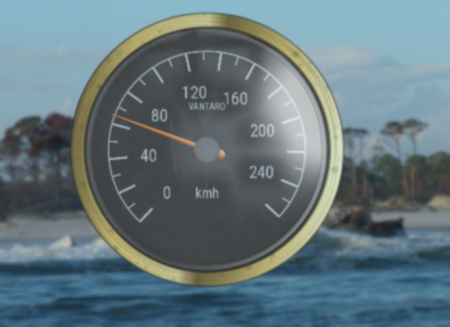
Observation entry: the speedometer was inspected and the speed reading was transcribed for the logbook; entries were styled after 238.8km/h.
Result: 65km/h
